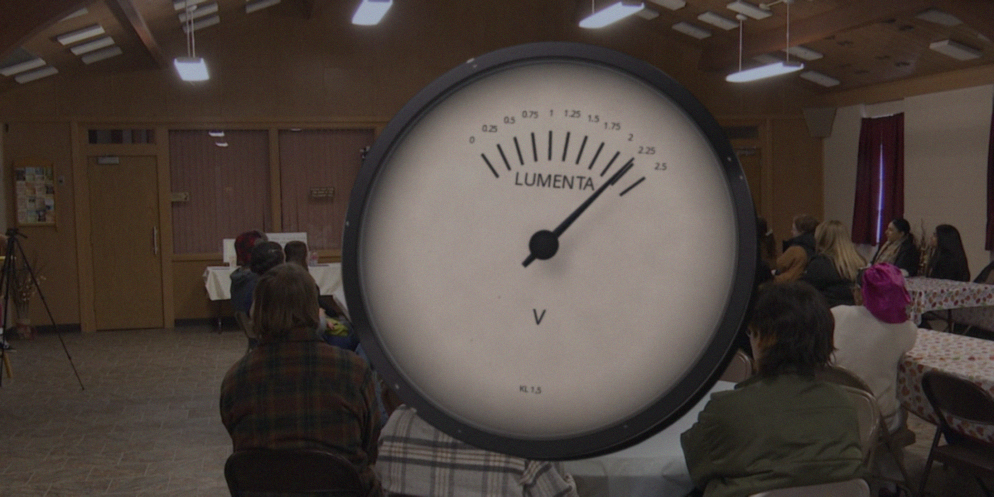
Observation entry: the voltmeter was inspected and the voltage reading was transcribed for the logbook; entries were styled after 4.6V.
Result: 2.25V
